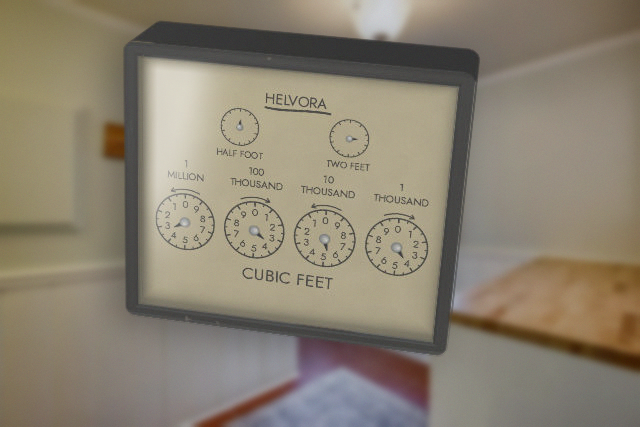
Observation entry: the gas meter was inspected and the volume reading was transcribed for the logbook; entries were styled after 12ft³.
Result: 335400ft³
